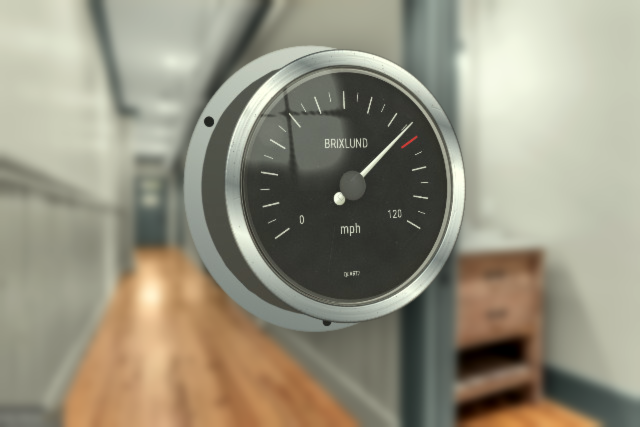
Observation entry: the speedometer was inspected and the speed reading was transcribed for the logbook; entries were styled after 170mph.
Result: 85mph
